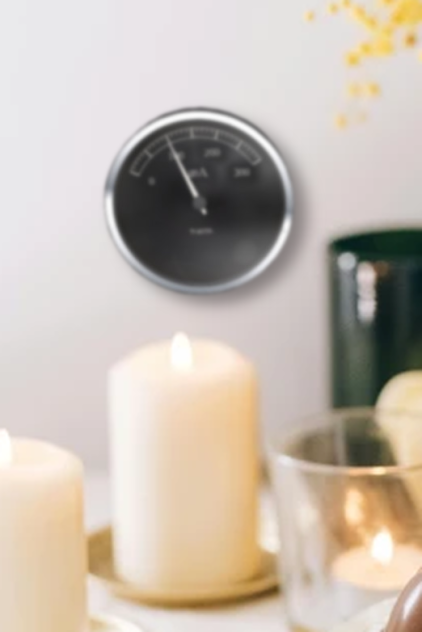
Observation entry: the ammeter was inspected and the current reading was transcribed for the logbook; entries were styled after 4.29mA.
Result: 100mA
